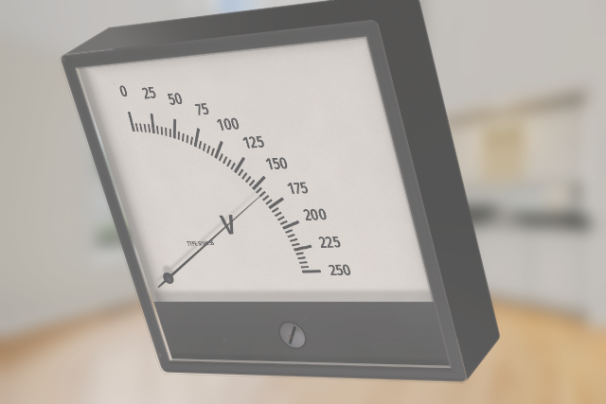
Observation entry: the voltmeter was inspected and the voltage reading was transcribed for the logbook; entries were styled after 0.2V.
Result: 160V
